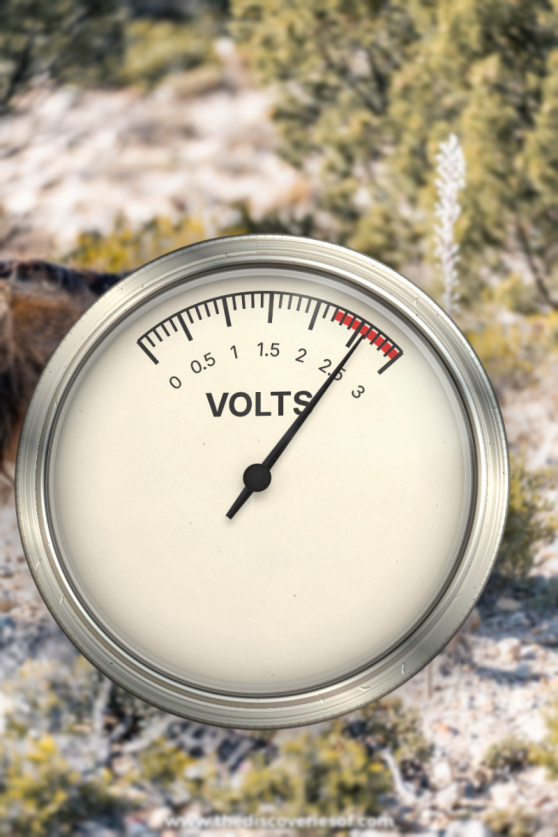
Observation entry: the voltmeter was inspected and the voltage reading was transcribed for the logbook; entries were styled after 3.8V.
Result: 2.6V
